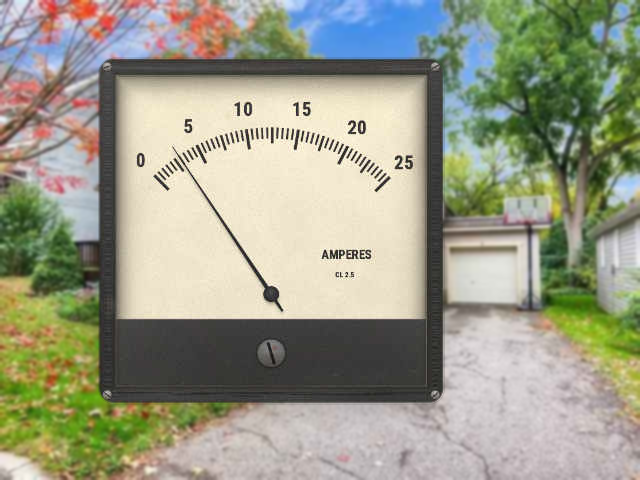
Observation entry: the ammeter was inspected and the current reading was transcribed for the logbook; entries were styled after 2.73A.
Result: 3A
